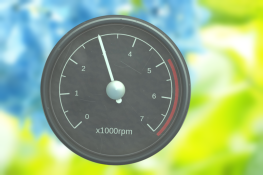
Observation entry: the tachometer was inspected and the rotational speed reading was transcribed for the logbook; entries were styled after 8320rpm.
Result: 3000rpm
